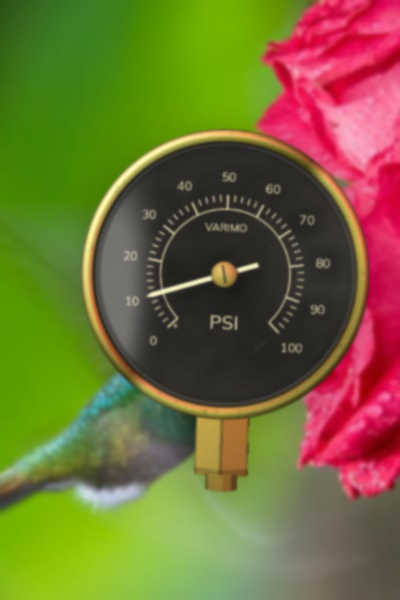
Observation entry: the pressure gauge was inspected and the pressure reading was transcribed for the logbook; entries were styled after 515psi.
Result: 10psi
